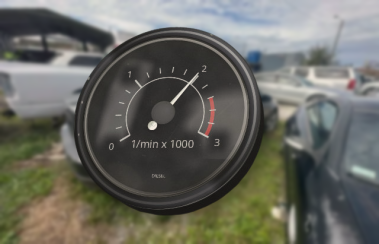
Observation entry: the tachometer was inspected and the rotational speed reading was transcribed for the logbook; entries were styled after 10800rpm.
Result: 2000rpm
